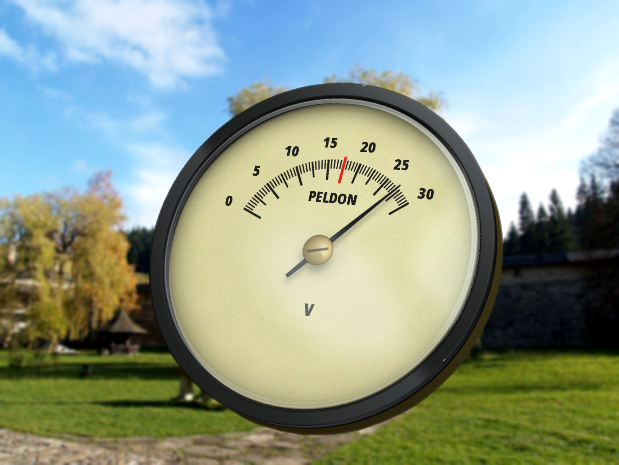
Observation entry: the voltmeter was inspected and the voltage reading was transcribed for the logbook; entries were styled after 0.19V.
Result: 27.5V
